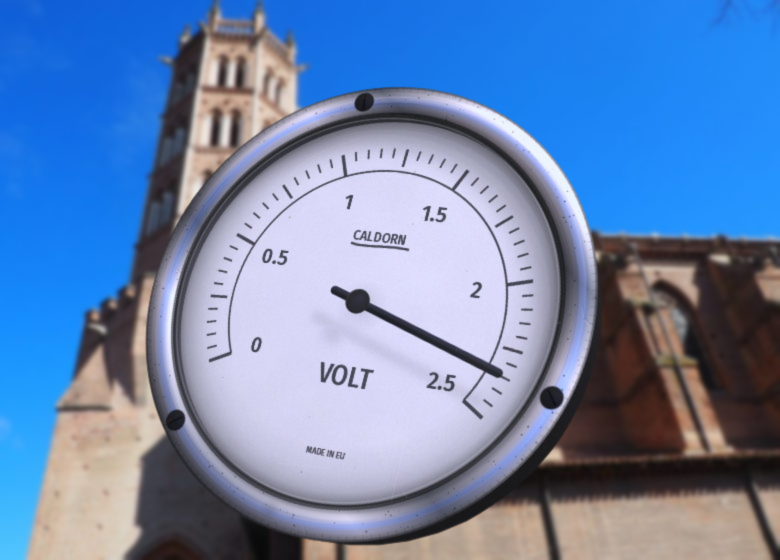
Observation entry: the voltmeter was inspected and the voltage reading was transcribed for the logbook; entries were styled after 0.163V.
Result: 2.35V
